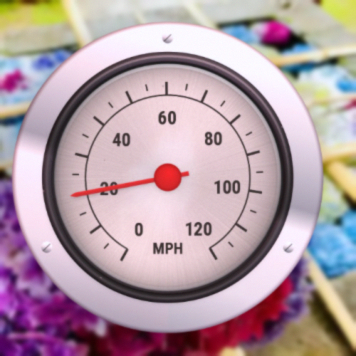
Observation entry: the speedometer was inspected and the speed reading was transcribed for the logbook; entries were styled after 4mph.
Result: 20mph
